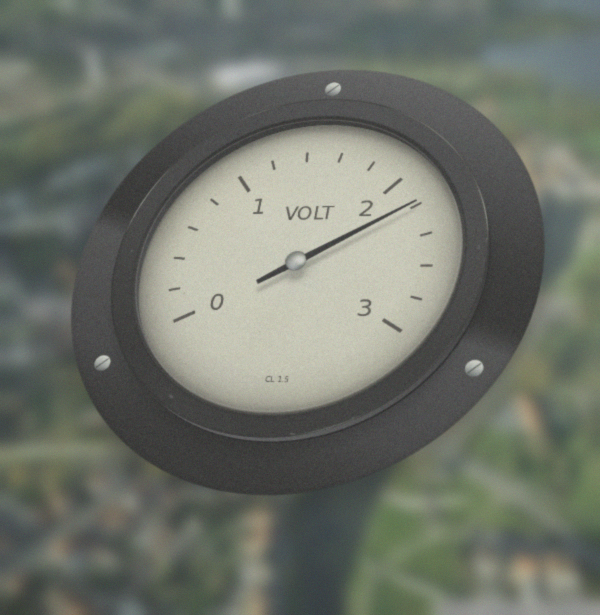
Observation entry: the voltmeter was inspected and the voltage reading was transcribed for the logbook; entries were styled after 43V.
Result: 2.2V
